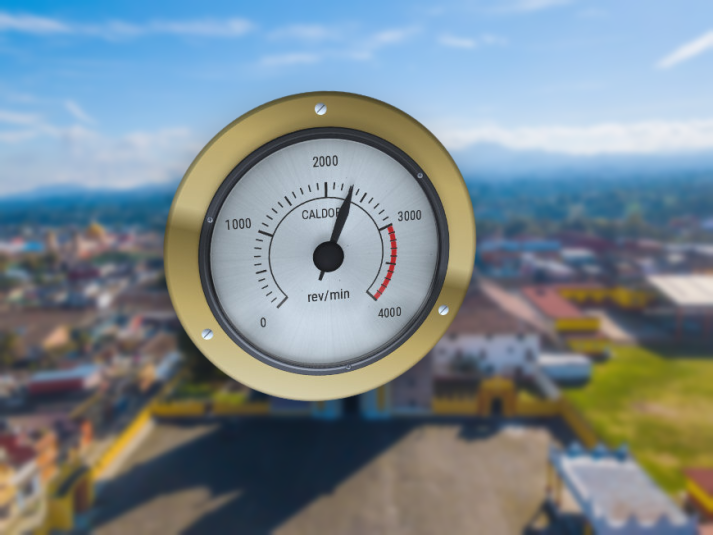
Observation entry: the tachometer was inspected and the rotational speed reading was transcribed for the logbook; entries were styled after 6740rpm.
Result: 2300rpm
